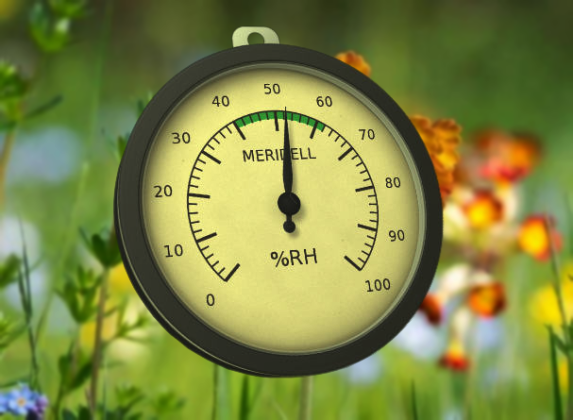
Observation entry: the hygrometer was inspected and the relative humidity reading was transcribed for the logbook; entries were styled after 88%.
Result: 52%
